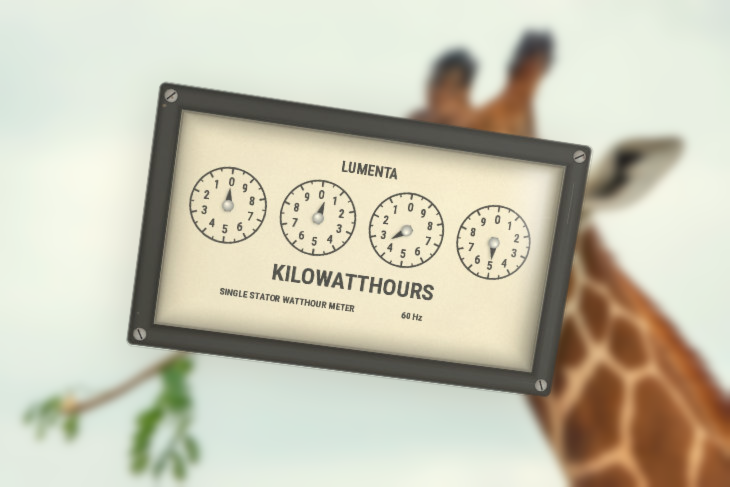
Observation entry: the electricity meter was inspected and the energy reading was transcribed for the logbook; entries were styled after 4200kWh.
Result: 35kWh
